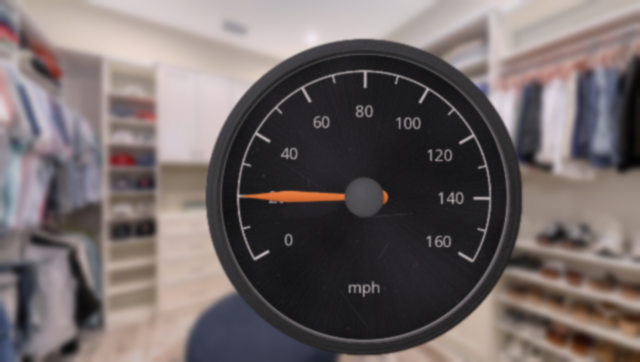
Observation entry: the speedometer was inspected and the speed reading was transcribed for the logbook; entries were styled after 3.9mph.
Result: 20mph
